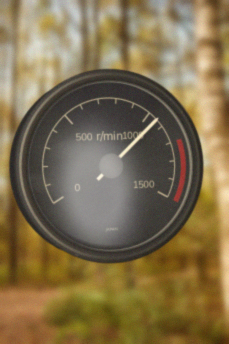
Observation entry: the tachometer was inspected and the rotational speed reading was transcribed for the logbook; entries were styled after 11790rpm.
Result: 1050rpm
